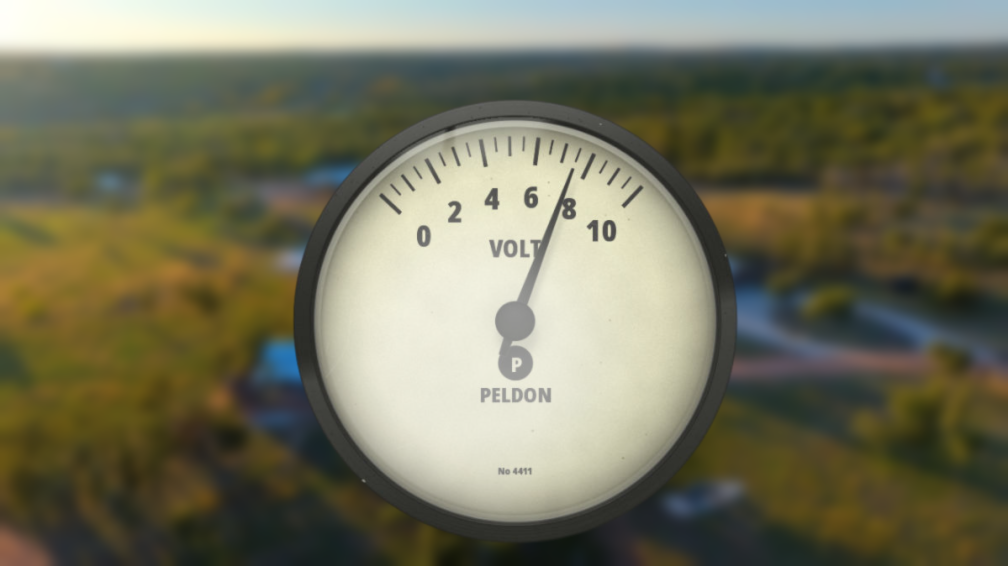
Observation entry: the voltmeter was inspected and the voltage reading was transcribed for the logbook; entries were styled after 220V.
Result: 7.5V
